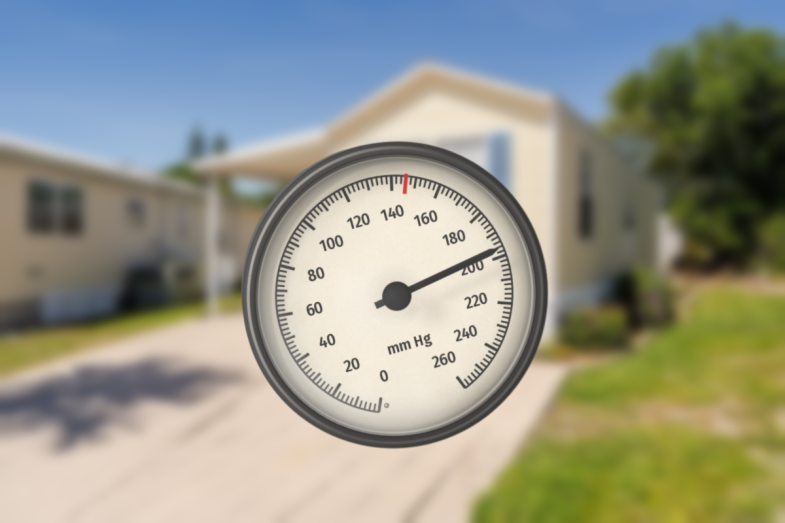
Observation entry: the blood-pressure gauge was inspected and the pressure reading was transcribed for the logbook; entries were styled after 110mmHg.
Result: 196mmHg
